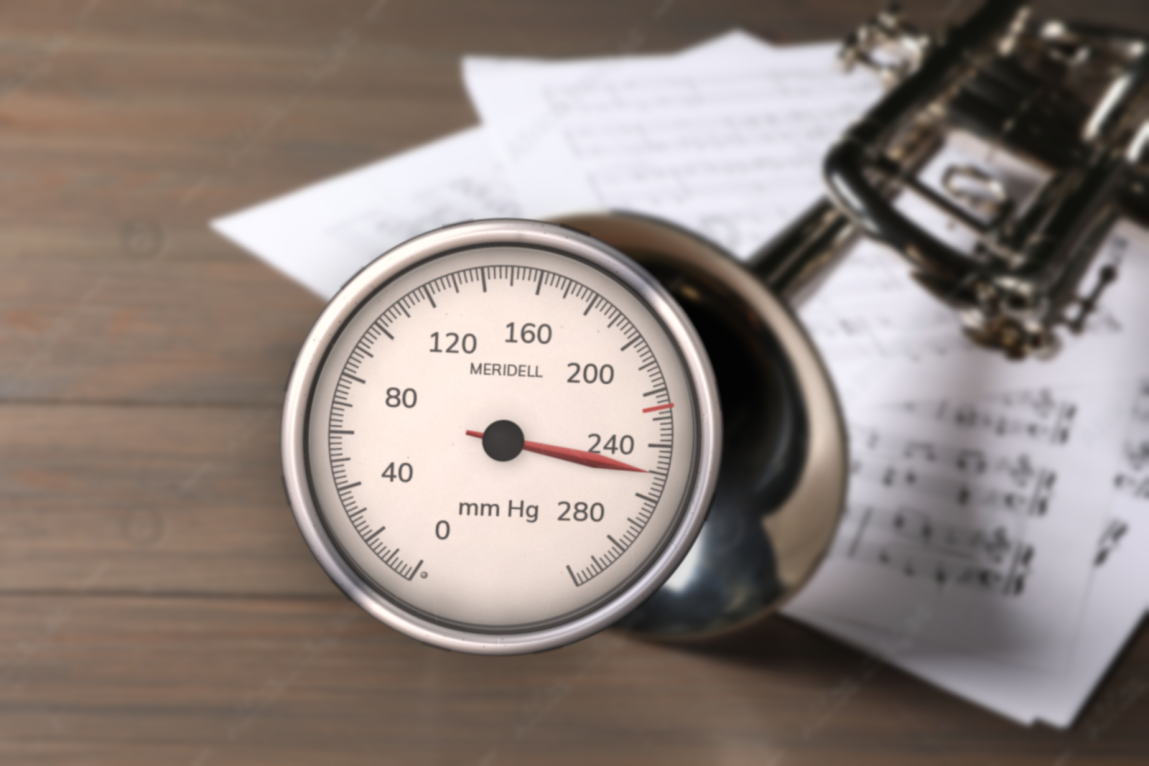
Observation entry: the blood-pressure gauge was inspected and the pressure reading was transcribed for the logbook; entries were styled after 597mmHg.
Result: 250mmHg
